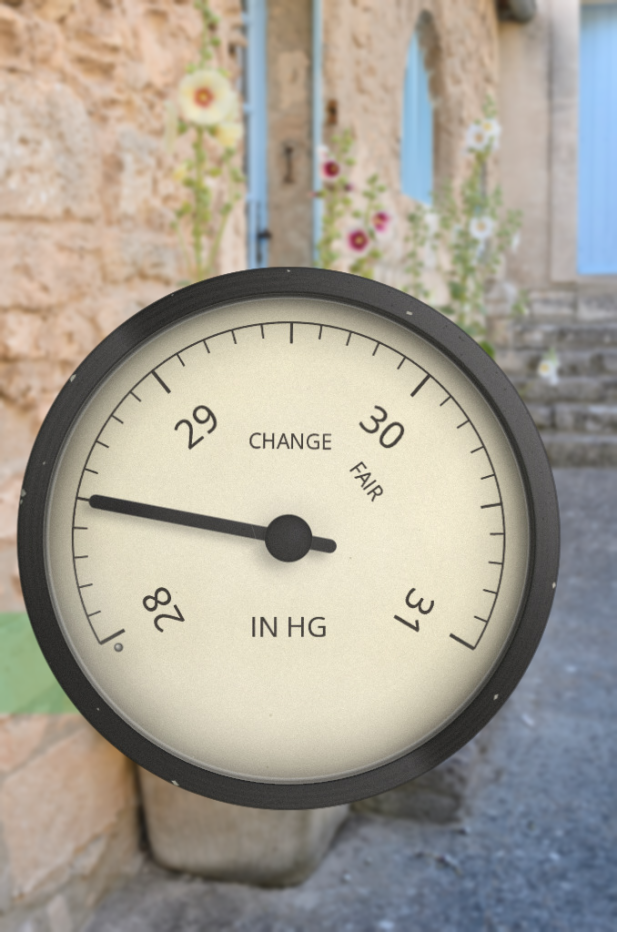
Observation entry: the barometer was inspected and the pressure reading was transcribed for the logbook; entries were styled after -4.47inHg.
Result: 28.5inHg
